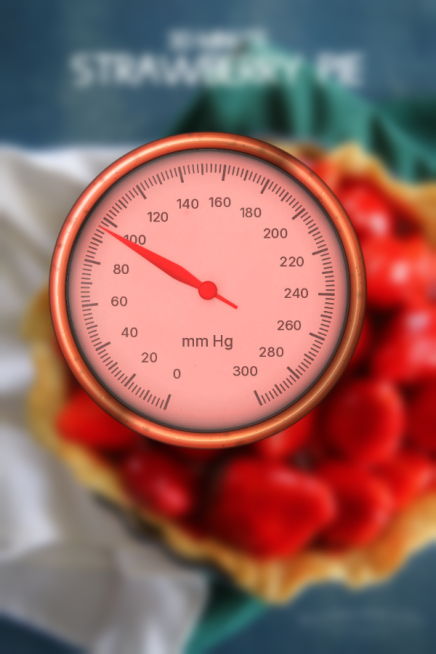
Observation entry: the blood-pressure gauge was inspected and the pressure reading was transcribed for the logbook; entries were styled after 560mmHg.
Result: 96mmHg
